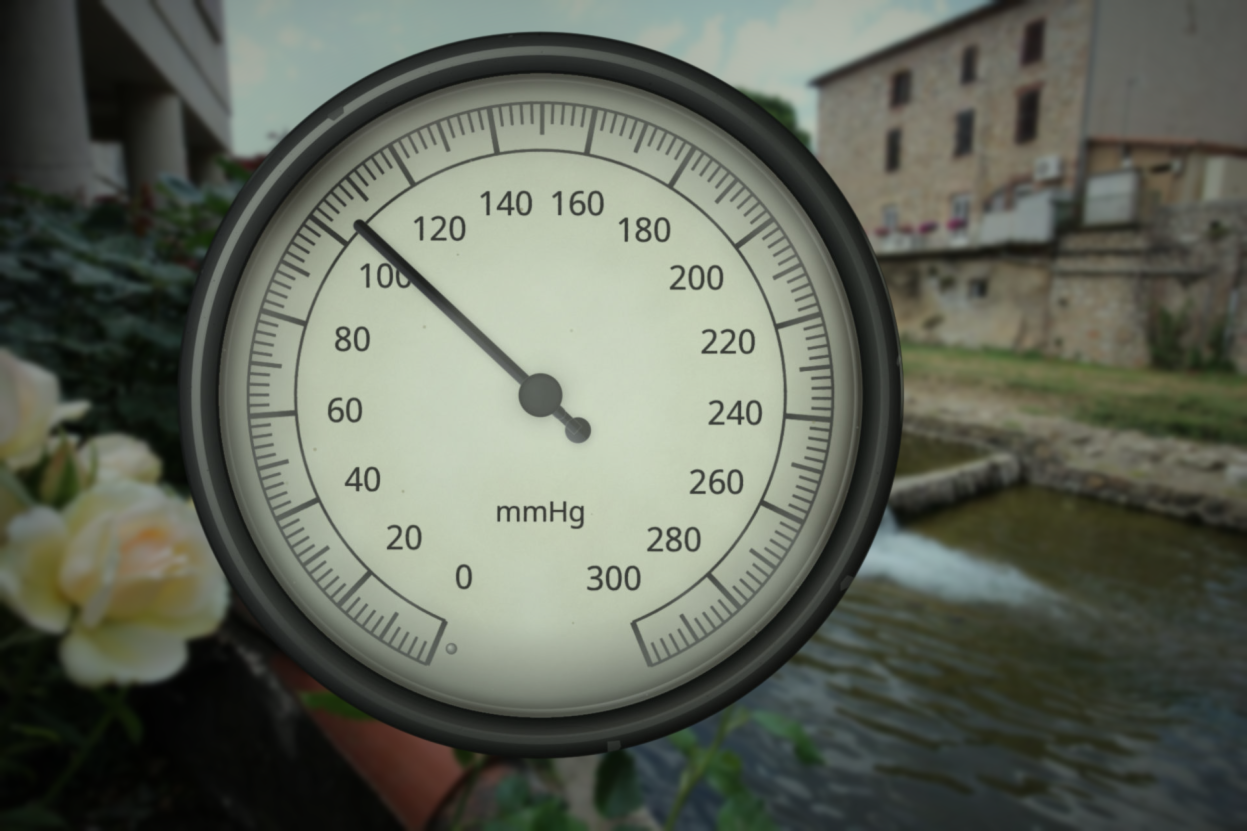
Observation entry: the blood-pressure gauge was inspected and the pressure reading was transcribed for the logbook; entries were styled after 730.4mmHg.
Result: 105mmHg
